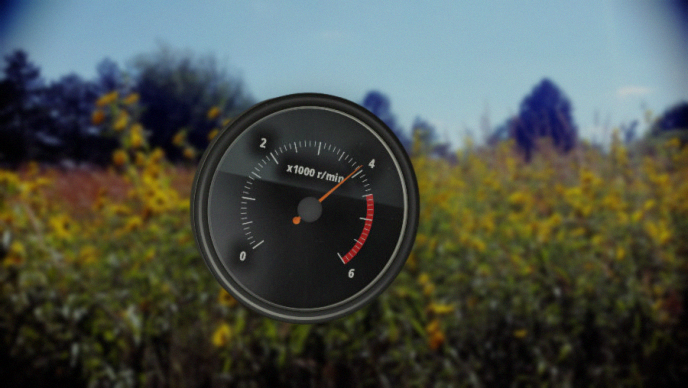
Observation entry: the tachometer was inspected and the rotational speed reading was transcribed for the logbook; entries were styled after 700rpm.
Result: 3900rpm
